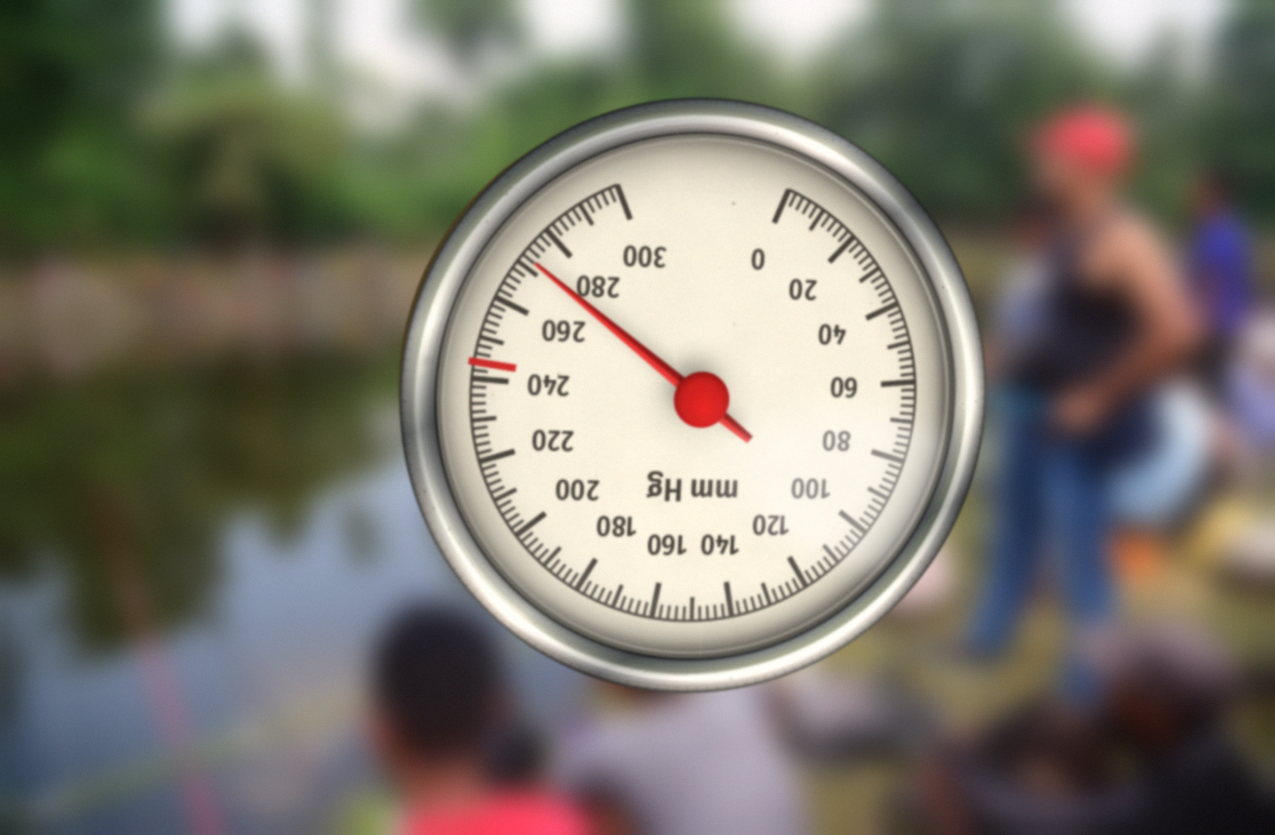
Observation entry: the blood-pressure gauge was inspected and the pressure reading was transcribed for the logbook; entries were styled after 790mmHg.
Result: 272mmHg
